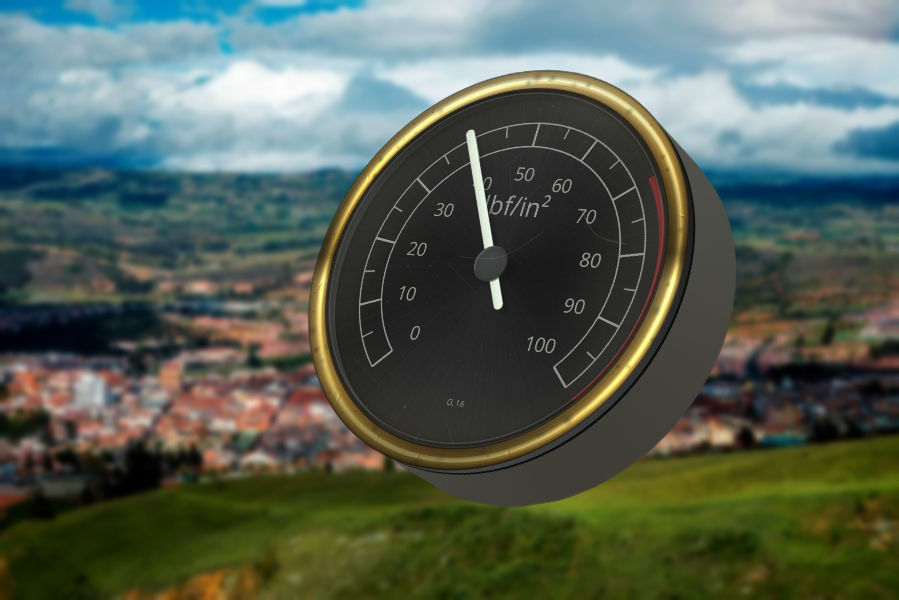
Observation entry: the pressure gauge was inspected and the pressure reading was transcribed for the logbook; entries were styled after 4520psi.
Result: 40psi
